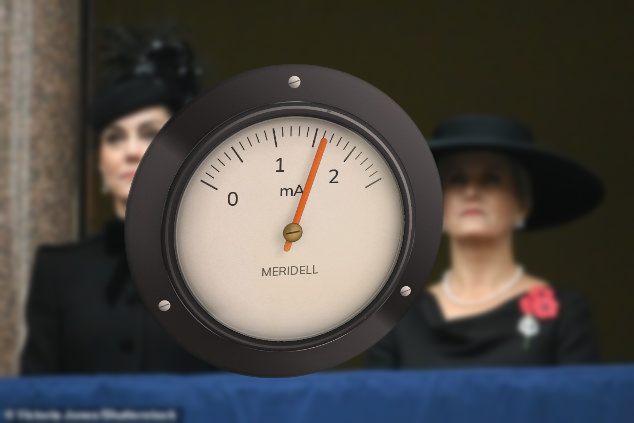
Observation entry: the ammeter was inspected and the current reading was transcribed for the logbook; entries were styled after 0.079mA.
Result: 1.6mA
